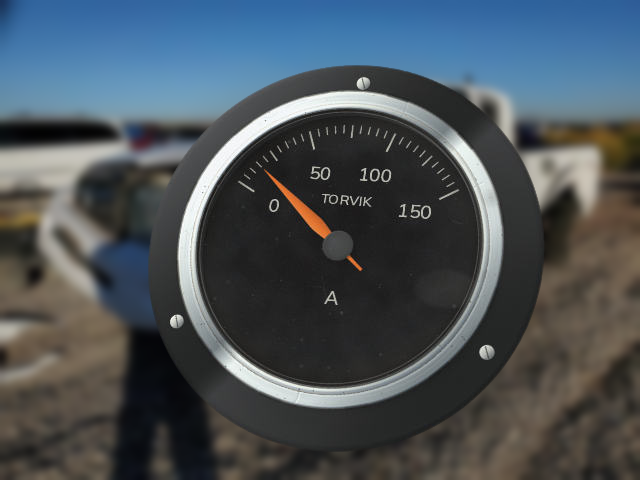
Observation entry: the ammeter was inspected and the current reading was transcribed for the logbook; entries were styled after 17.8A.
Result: 15A
